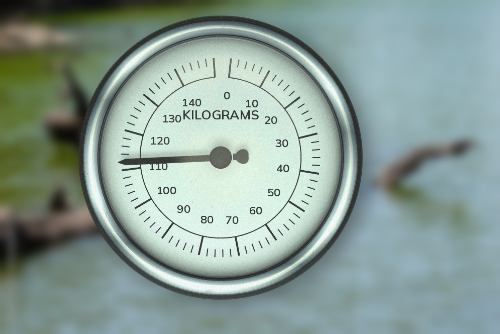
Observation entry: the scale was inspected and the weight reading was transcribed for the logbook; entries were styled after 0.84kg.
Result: 112kg
